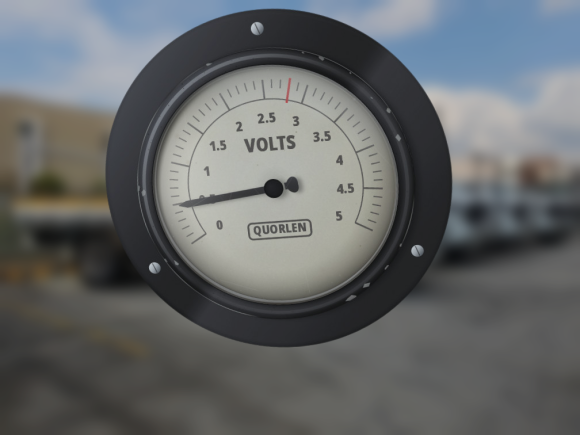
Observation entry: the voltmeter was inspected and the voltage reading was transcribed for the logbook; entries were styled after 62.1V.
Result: 0.5V
